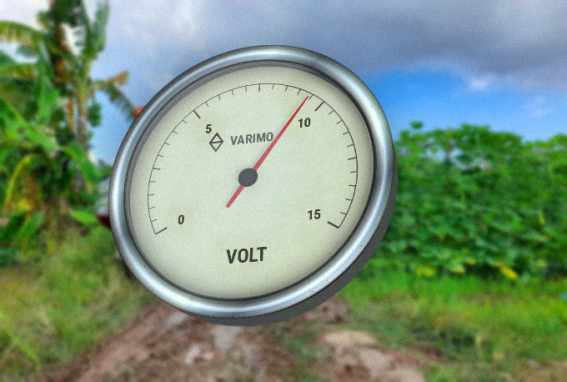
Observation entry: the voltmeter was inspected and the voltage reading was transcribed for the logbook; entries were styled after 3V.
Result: 9.5V
